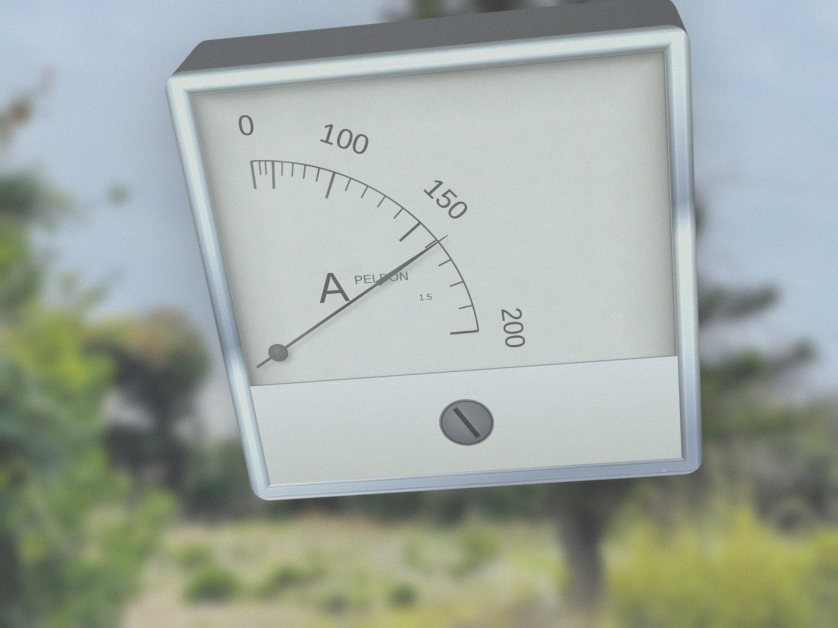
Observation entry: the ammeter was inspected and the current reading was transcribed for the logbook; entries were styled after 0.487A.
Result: 160A
